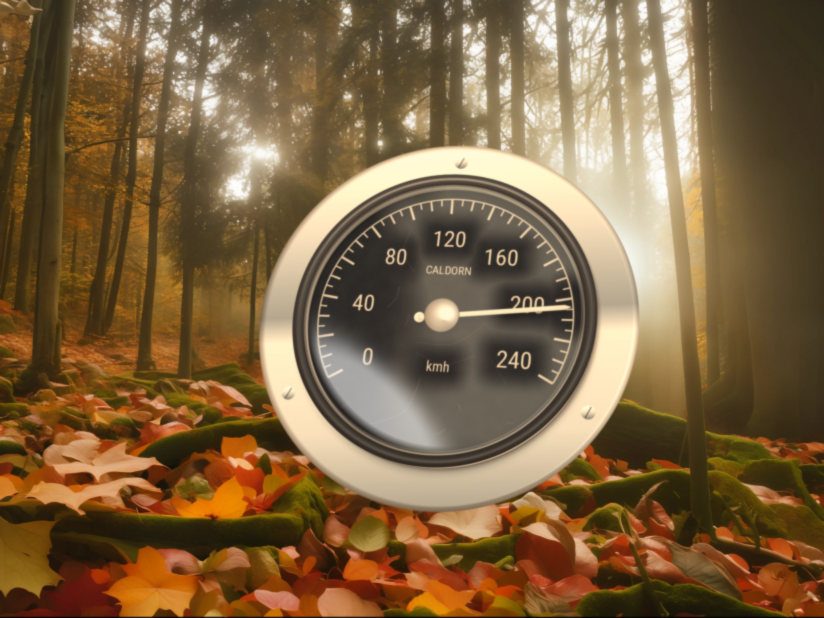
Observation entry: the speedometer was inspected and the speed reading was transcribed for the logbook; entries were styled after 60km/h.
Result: 205km/h
